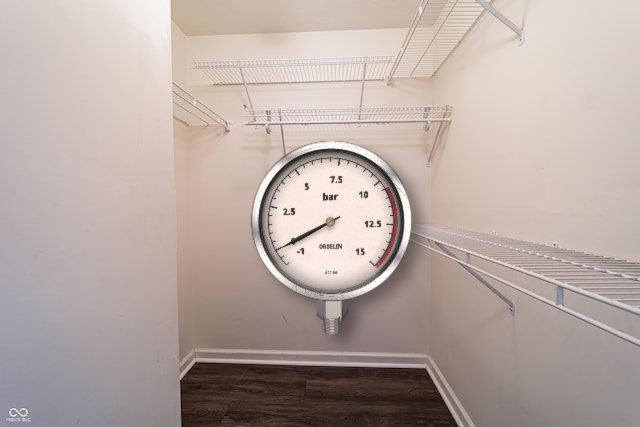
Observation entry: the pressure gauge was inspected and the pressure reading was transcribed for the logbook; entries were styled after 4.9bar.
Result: 0bar
